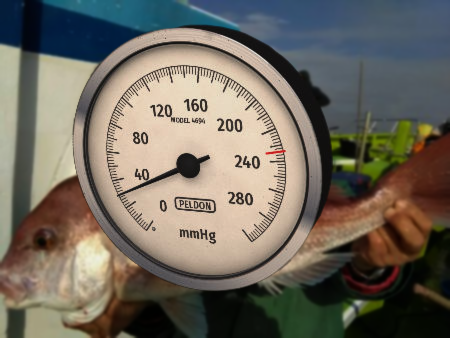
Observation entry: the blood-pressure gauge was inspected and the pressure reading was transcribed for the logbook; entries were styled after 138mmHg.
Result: 30mmHg
